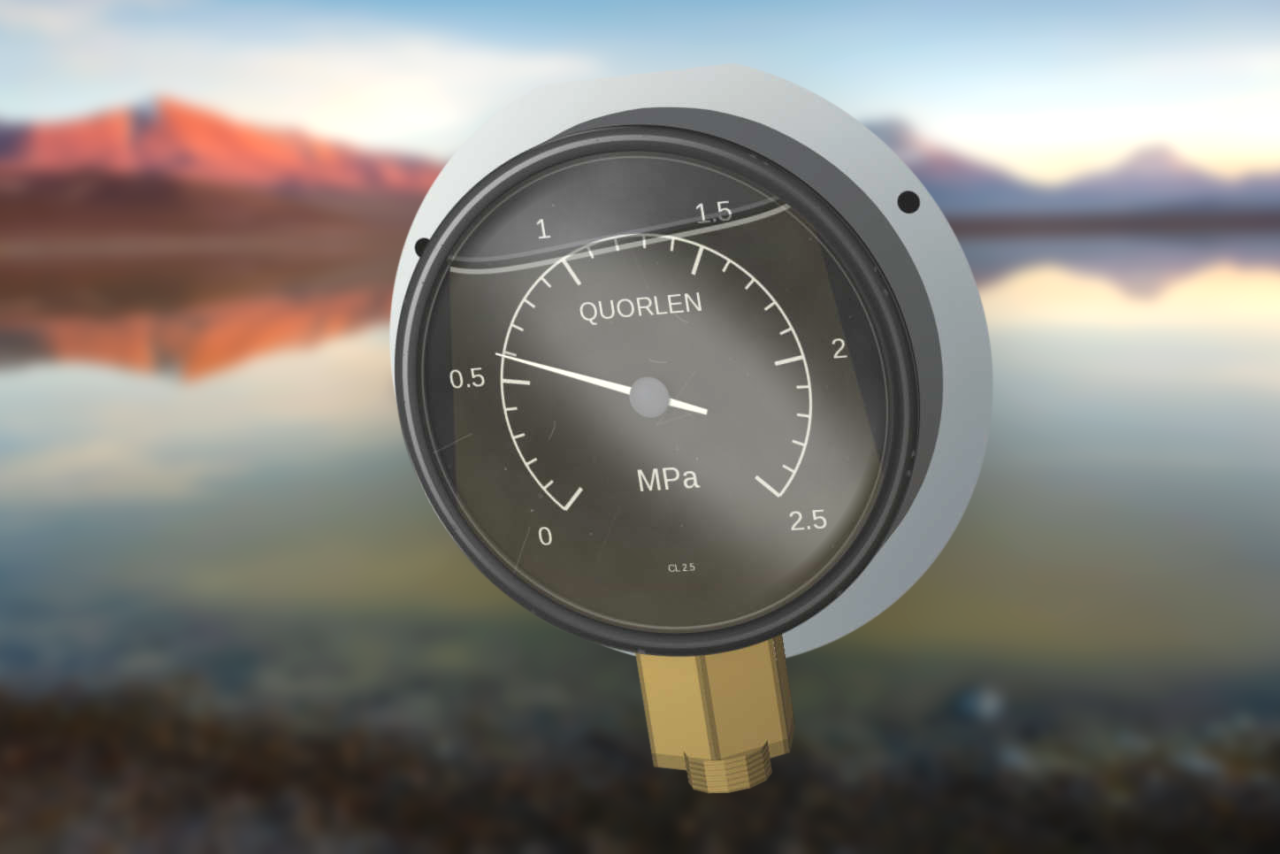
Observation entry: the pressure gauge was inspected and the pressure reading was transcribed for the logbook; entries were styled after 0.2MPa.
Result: 0.6MPa
